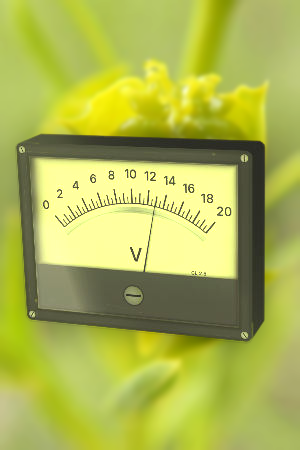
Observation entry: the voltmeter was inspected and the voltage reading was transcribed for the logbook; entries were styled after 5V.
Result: 13V
